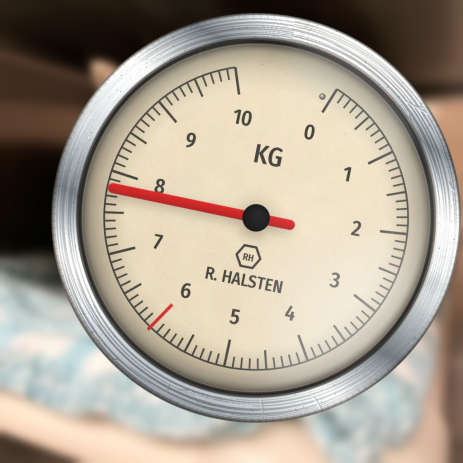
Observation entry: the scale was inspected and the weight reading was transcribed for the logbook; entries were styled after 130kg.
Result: 7.8kg
